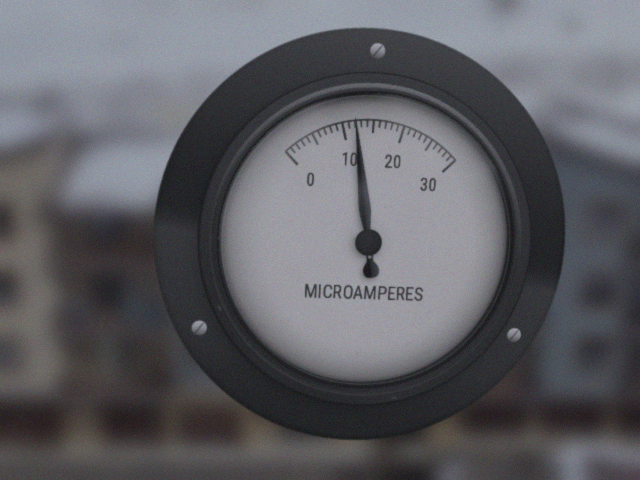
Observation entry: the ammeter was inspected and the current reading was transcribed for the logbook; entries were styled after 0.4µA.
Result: 12µA
